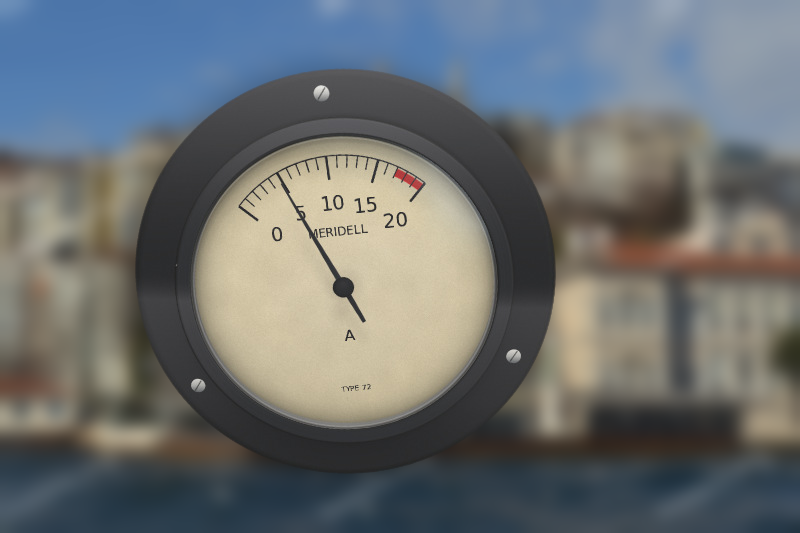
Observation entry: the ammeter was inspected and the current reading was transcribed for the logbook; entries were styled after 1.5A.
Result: 5A
